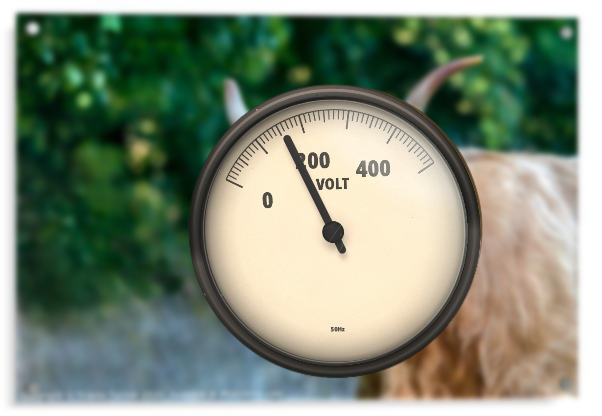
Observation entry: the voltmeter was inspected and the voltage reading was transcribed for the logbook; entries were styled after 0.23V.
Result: 160V
